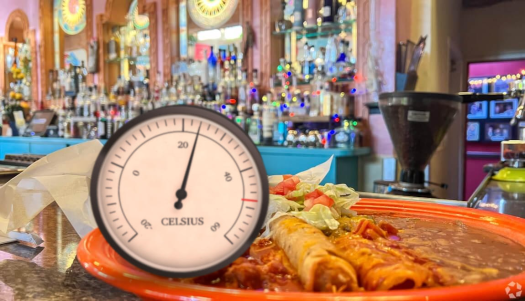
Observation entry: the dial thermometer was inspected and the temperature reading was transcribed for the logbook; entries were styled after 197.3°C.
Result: 24°C
